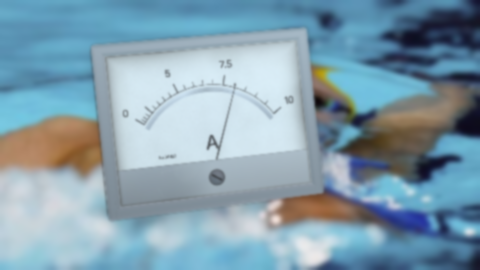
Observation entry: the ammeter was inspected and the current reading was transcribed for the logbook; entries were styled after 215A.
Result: 8A
